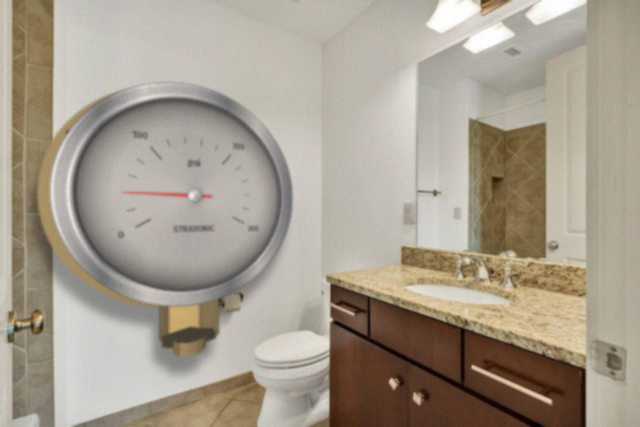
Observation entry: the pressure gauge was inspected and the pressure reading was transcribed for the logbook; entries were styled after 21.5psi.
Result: 40psi
